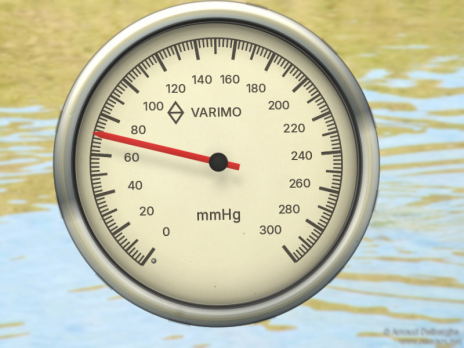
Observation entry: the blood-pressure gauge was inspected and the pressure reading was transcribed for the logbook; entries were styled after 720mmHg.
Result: 70mmHg
